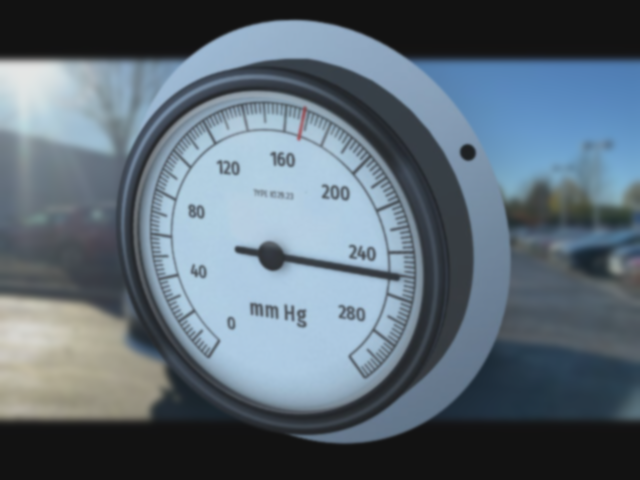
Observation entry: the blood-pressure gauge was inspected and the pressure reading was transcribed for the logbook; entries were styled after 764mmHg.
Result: 250mmHg
